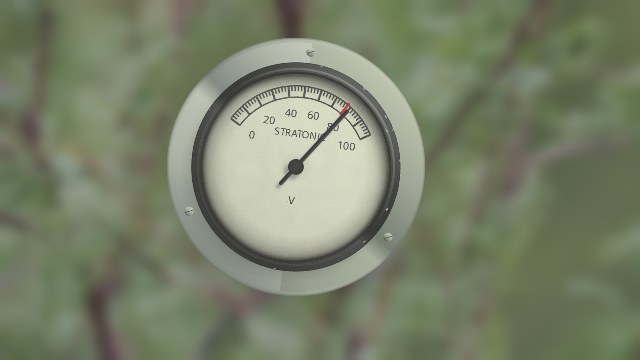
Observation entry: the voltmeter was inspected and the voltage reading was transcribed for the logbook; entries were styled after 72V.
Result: 80V
